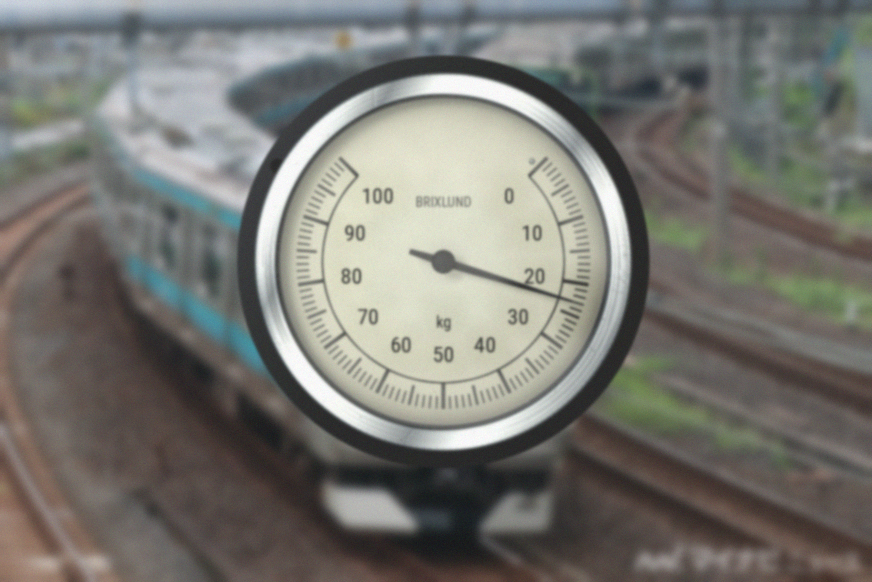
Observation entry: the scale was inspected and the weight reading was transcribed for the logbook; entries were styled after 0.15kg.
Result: 23kg
